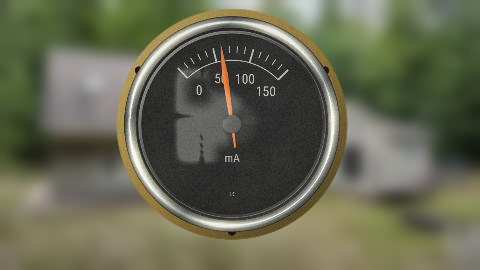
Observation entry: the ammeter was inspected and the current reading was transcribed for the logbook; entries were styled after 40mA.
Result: 60mA
